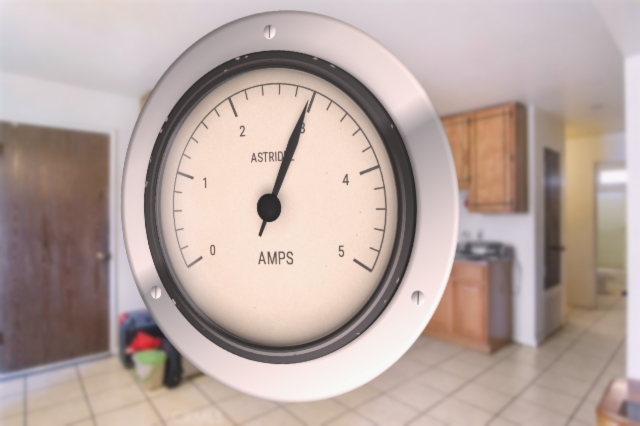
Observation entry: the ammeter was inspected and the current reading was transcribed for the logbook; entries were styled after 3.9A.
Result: 3A
